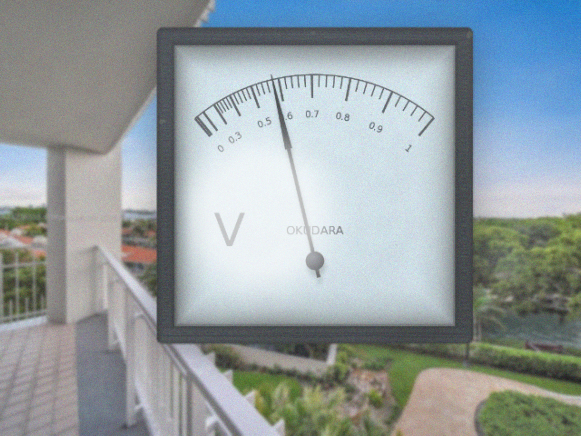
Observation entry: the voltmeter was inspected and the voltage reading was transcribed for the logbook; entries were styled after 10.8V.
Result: 0.58V
